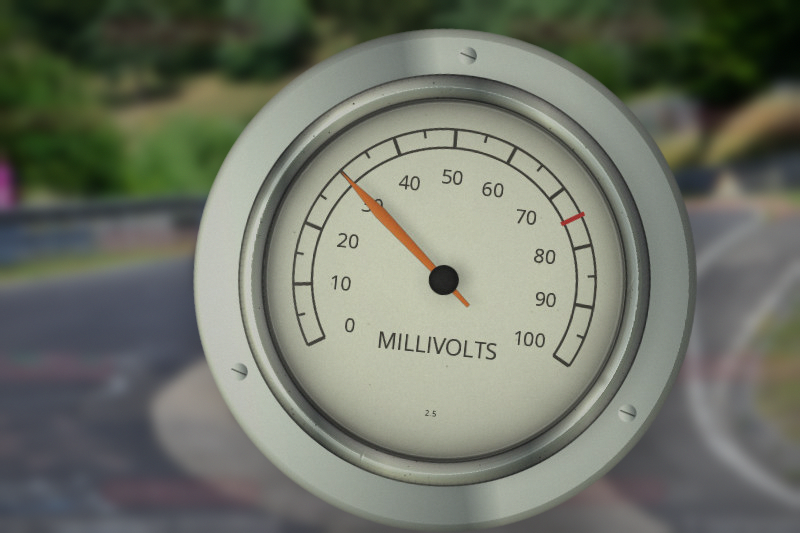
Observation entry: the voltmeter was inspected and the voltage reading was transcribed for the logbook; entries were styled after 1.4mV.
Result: 30mV
